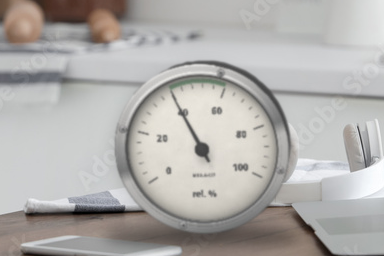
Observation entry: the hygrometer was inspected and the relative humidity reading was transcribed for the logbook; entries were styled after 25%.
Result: 40%
